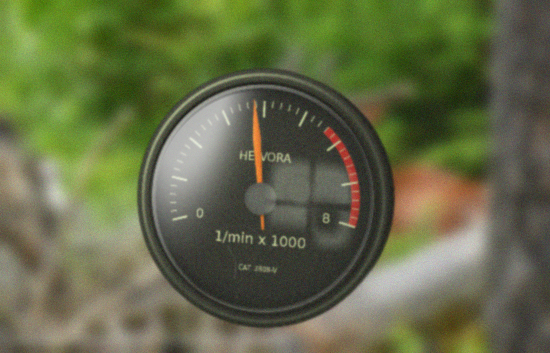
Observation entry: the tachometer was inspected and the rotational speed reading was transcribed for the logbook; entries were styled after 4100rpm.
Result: 3800rpm
